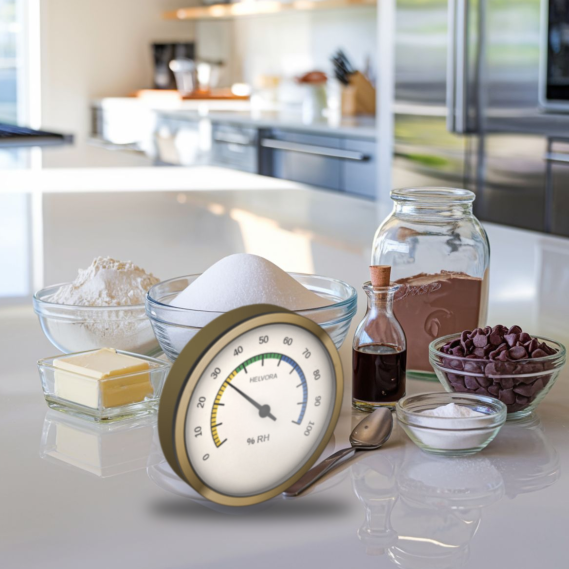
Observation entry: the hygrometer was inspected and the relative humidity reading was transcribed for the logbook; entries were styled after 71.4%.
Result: 30%
